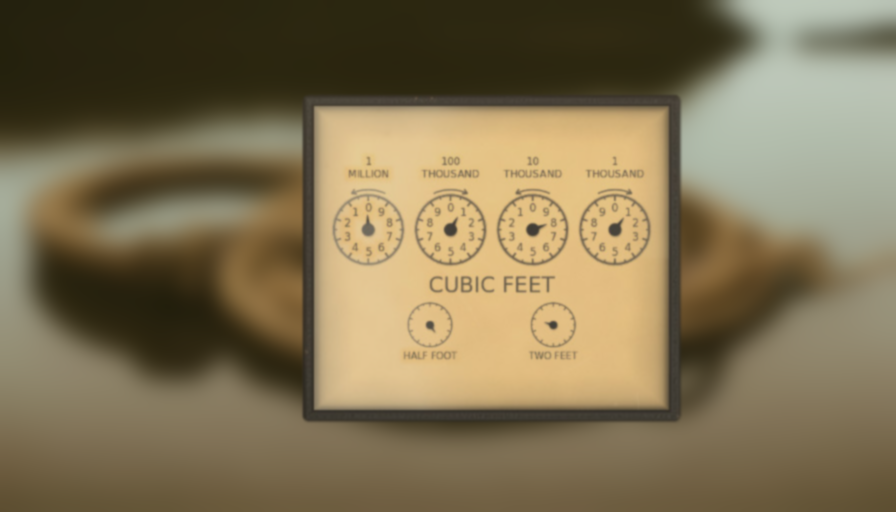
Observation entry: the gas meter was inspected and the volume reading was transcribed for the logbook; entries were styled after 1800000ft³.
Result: 8100ft³
